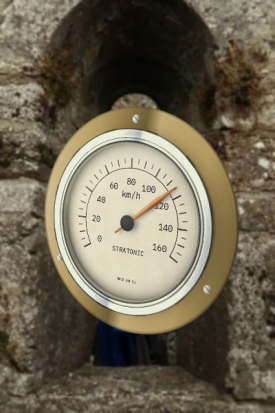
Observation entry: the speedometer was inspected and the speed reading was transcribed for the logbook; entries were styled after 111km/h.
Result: 115km/h
